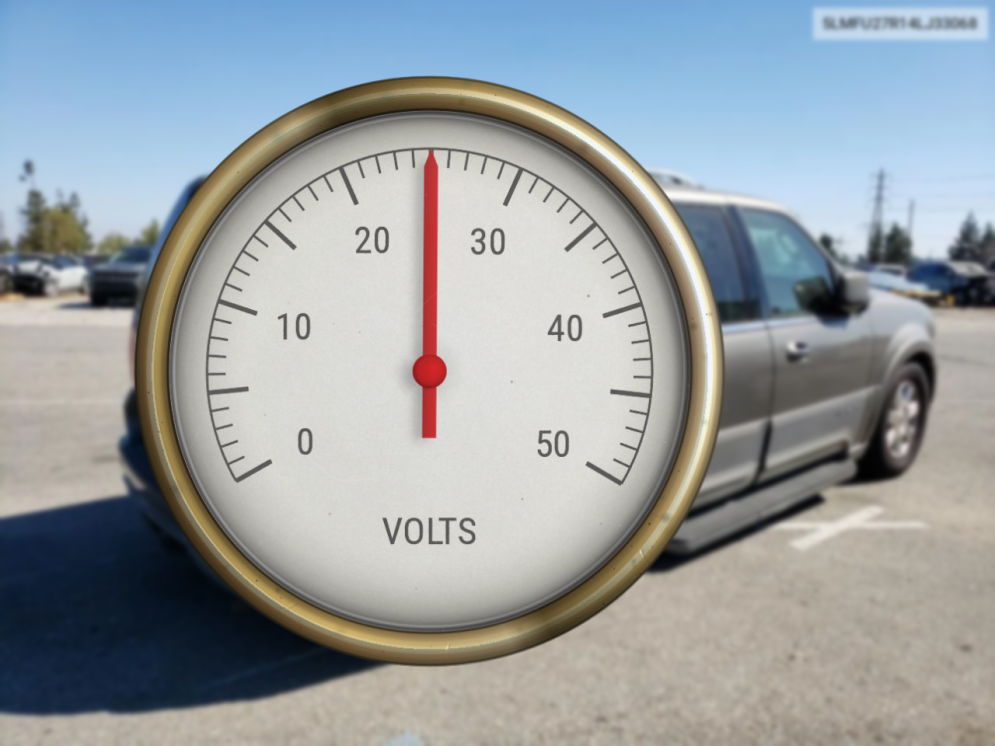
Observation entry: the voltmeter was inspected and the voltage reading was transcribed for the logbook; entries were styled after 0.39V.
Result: 25V
